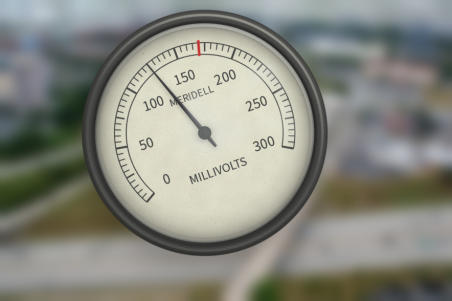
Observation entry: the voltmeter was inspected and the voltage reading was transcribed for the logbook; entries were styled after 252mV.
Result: 125mV
